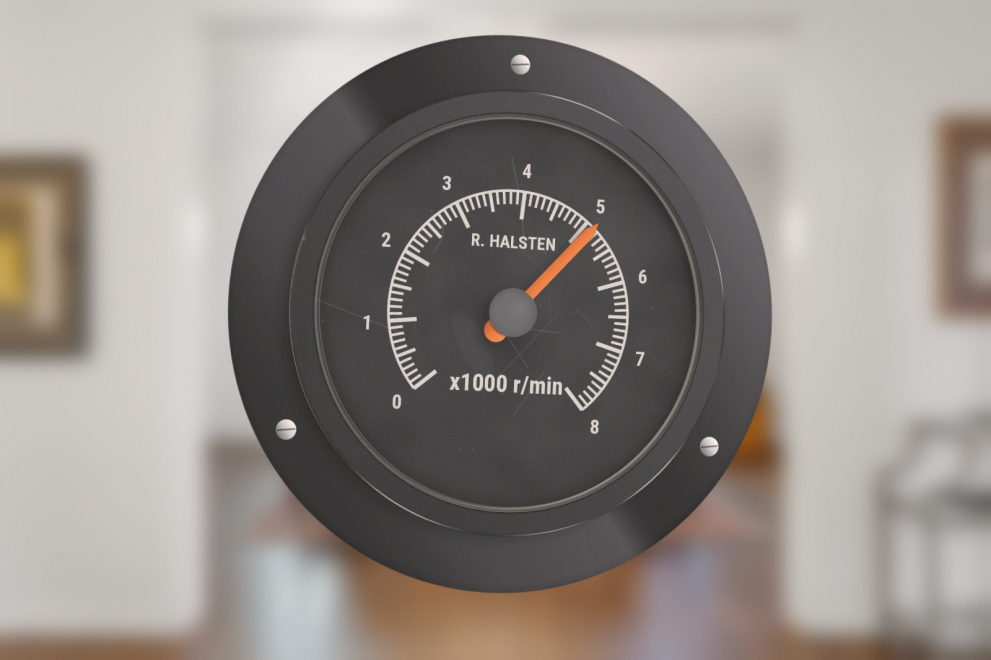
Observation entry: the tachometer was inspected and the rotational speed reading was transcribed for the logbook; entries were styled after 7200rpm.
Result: 5100rpm
